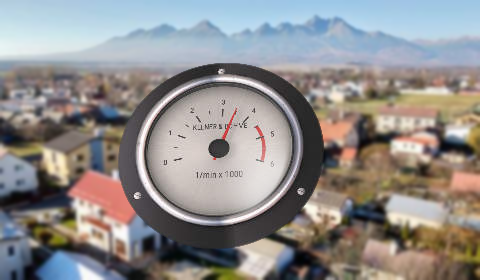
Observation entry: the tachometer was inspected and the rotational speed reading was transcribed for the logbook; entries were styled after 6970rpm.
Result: 3500rpm
